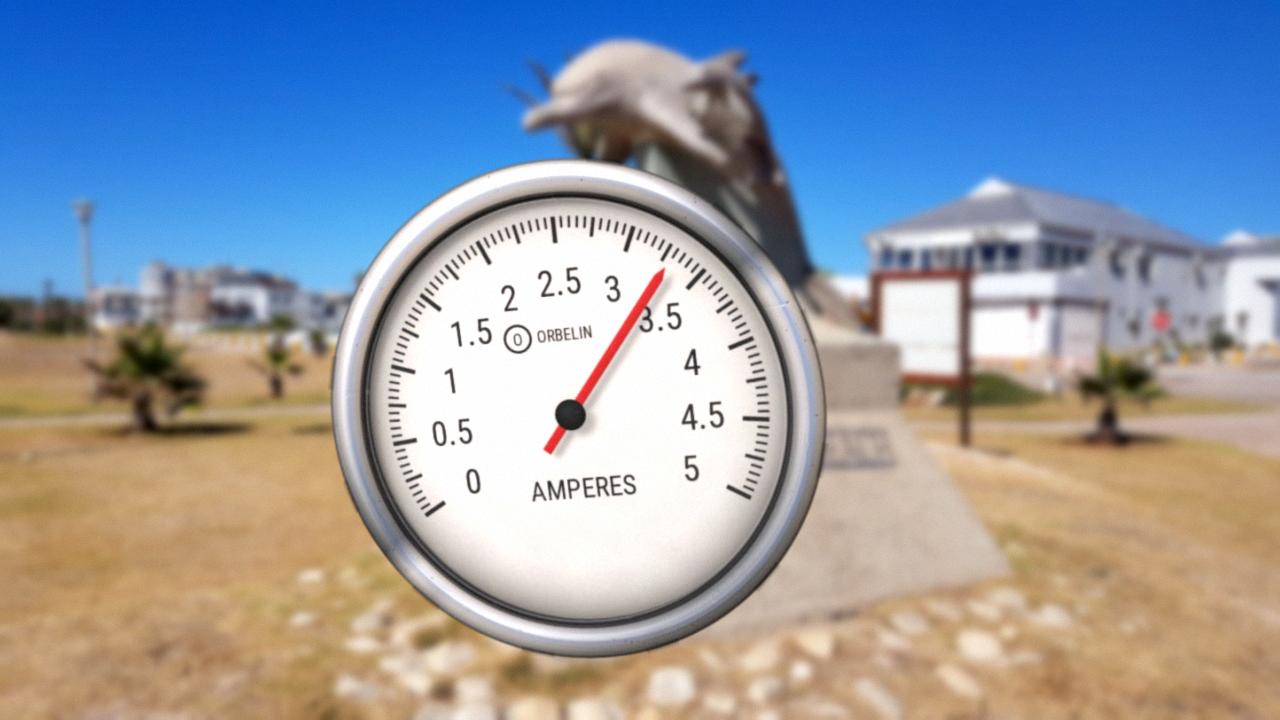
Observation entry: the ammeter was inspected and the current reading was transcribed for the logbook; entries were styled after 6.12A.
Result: 3.3A
